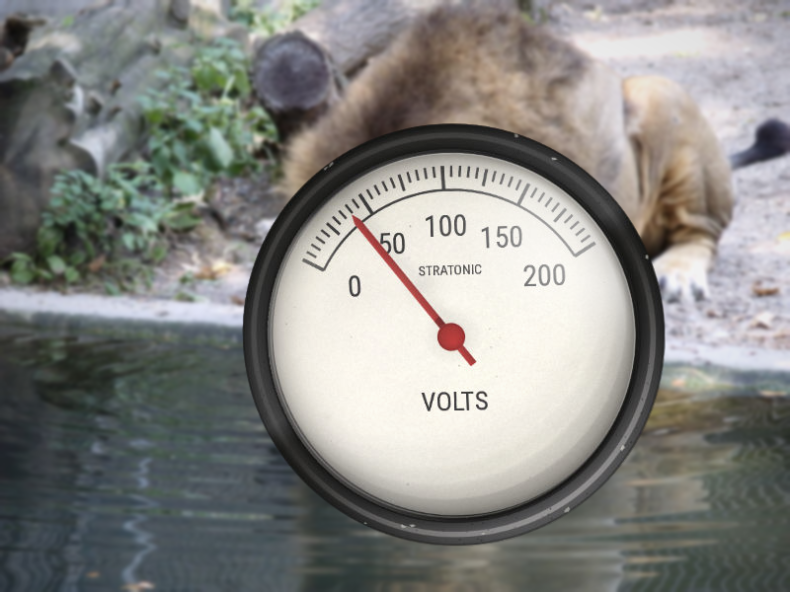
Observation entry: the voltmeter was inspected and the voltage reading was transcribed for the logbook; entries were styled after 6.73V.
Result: 40V
